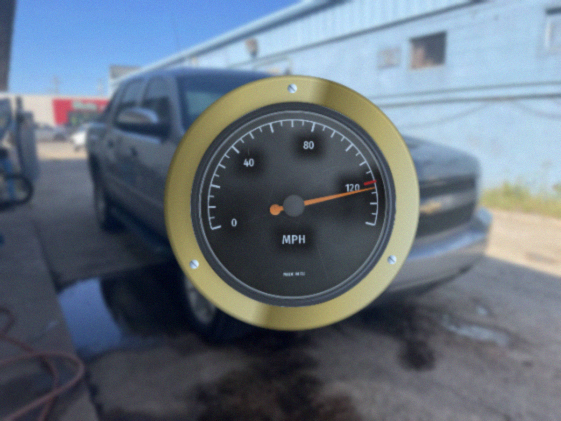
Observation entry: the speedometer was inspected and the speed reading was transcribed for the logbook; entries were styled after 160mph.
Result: 122.5mph
